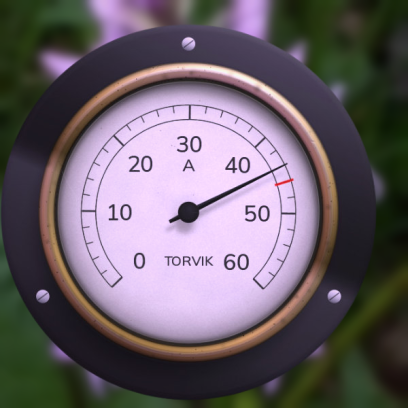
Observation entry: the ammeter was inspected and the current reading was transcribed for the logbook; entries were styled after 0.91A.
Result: 44A
